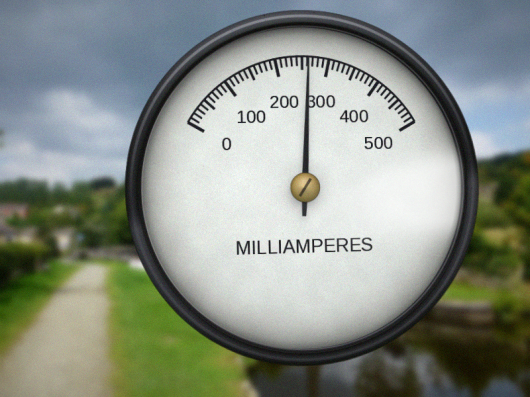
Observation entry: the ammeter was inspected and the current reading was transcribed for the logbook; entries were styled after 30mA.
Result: 260mA
